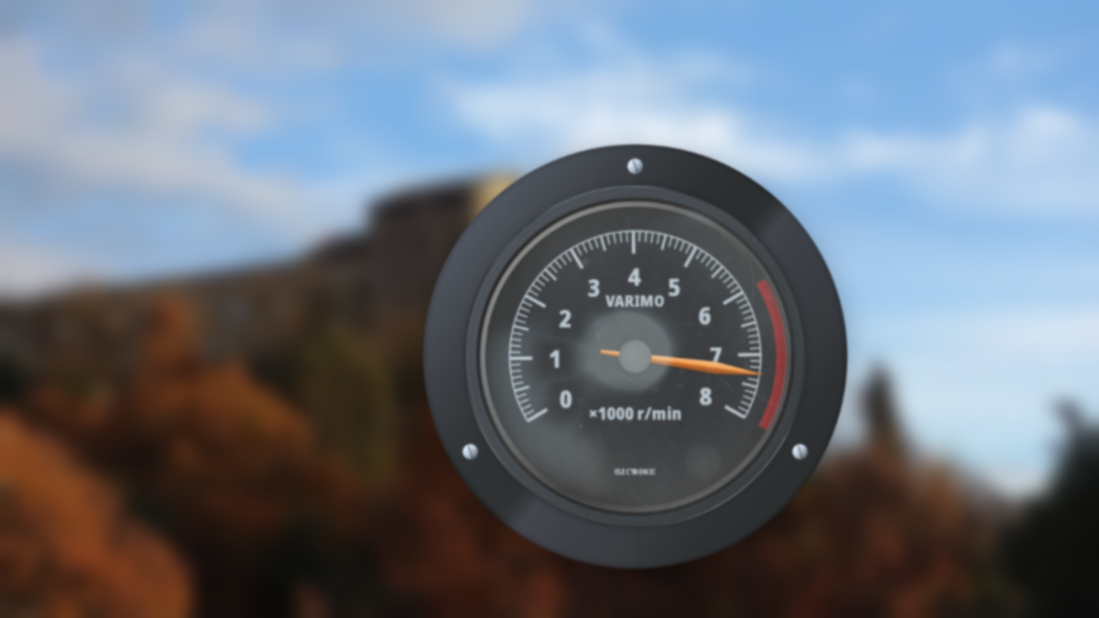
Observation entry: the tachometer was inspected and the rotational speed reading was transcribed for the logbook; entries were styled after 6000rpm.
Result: 7300rpm
